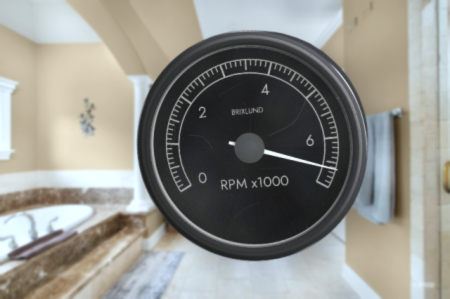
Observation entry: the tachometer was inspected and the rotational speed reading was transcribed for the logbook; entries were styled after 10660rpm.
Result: 6600rpm
